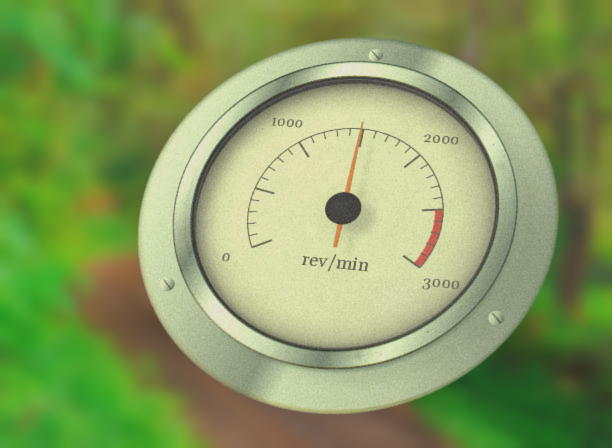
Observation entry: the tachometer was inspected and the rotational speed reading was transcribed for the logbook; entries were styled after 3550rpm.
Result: 1500rpm
